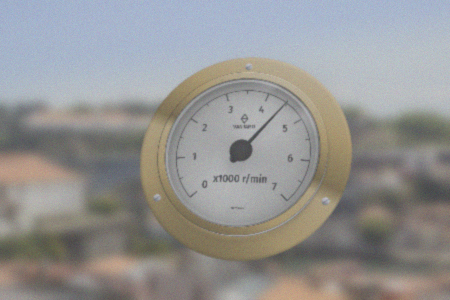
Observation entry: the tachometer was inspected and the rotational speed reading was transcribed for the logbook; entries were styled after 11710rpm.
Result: 4500rpm
